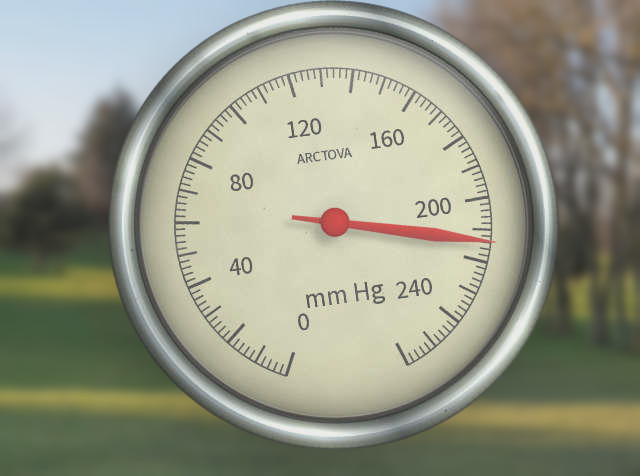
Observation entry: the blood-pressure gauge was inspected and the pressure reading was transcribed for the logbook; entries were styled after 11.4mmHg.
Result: 214mmHg
